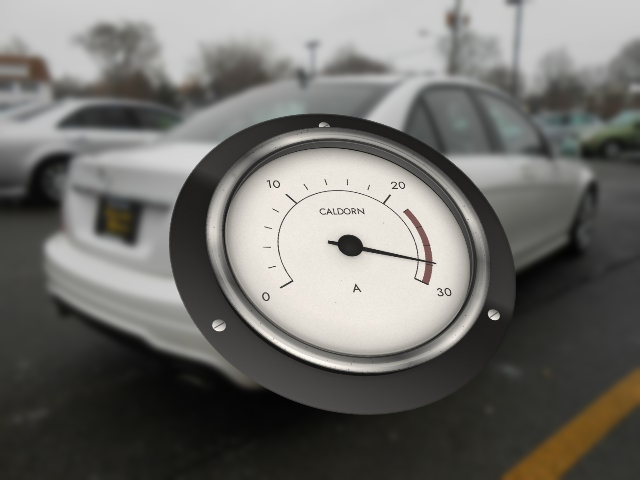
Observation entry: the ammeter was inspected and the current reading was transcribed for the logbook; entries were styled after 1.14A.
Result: 28A
